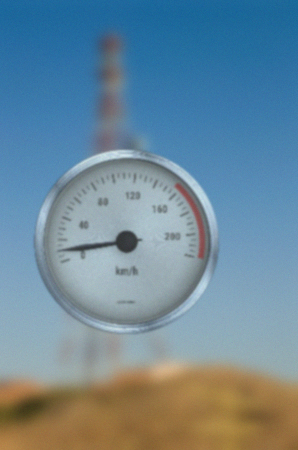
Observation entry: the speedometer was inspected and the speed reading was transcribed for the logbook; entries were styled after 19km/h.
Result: 10km/h
